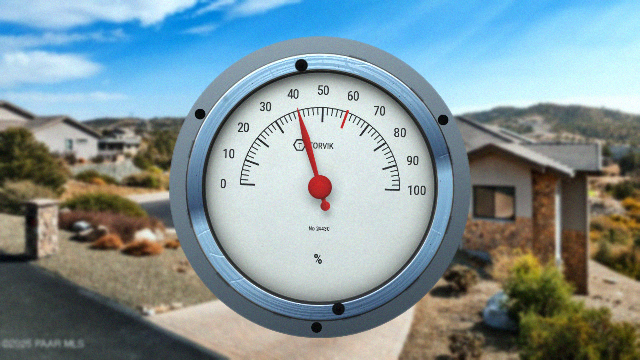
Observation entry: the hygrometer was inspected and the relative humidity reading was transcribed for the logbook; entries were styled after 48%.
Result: 40%
